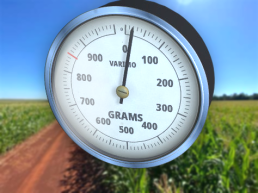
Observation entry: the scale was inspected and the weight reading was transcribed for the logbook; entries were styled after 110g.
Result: 20g
